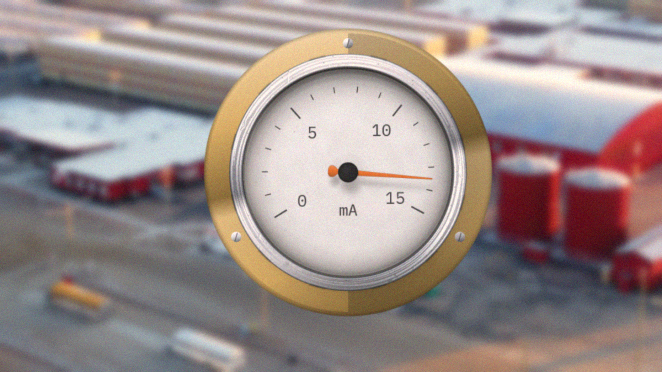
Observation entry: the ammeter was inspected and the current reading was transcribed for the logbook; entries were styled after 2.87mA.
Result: 13.5mA
